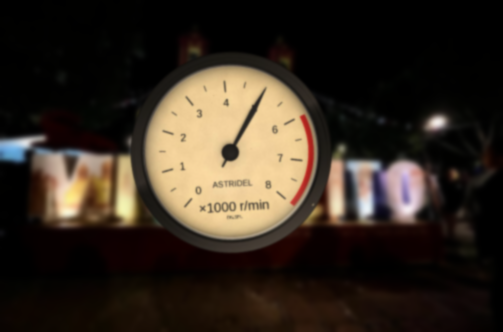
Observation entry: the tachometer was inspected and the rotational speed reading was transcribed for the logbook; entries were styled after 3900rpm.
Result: 5000rpm
